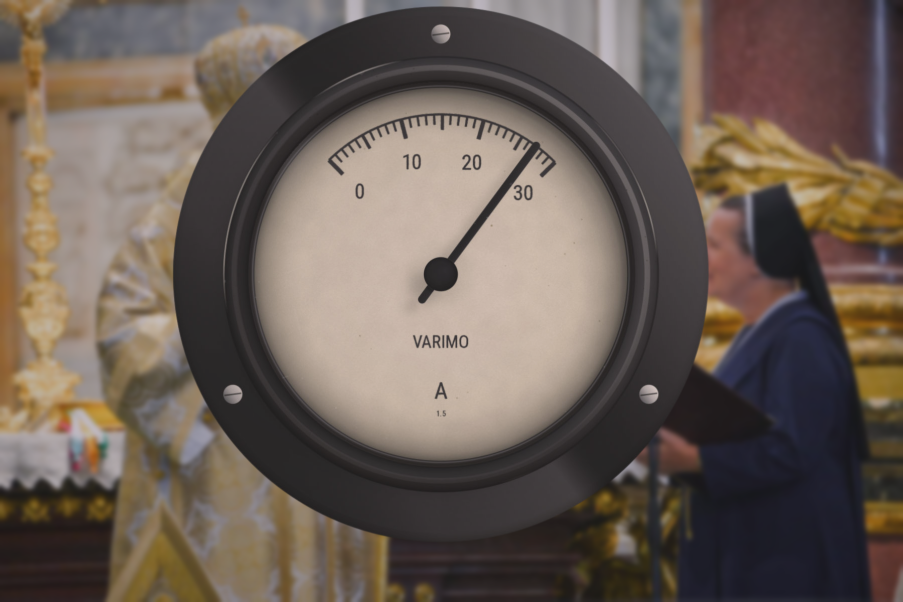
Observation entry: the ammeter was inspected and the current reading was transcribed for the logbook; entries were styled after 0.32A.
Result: 27A
